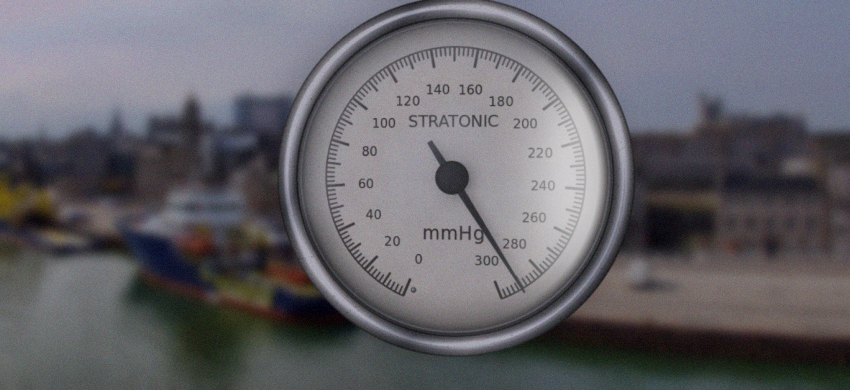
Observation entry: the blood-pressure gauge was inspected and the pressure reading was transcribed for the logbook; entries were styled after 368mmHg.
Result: 290mmHg
